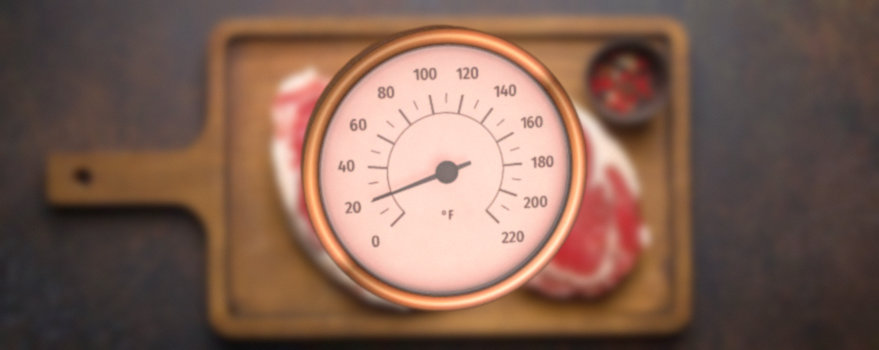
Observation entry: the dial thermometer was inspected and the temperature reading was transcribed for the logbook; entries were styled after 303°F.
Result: 20°F
